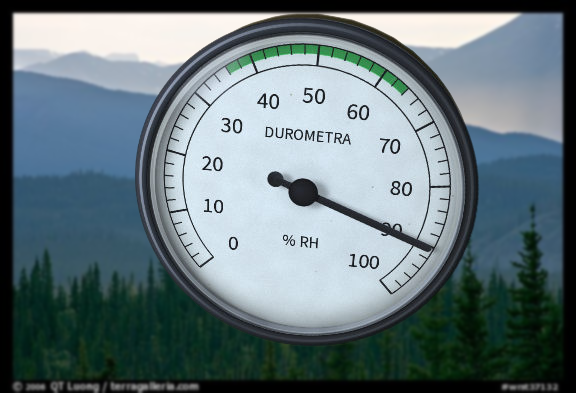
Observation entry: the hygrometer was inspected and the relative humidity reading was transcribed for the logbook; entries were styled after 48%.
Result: 90%
